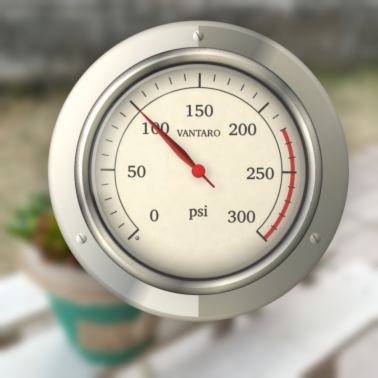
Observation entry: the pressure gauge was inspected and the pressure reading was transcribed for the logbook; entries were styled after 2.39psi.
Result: 100psi
